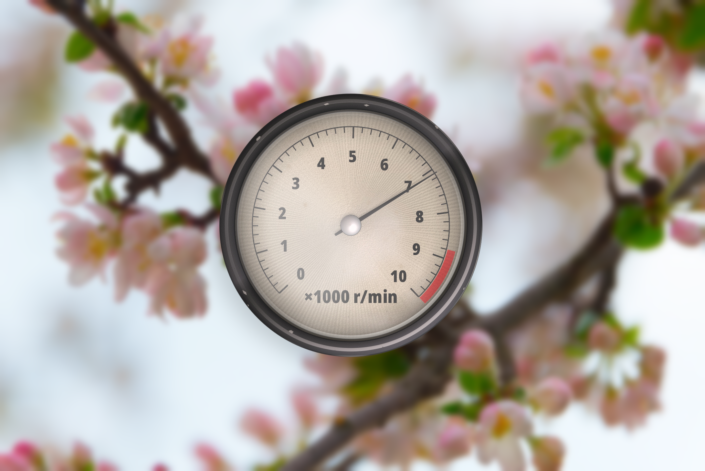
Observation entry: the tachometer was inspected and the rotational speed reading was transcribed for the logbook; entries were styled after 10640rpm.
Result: 7100rpm
